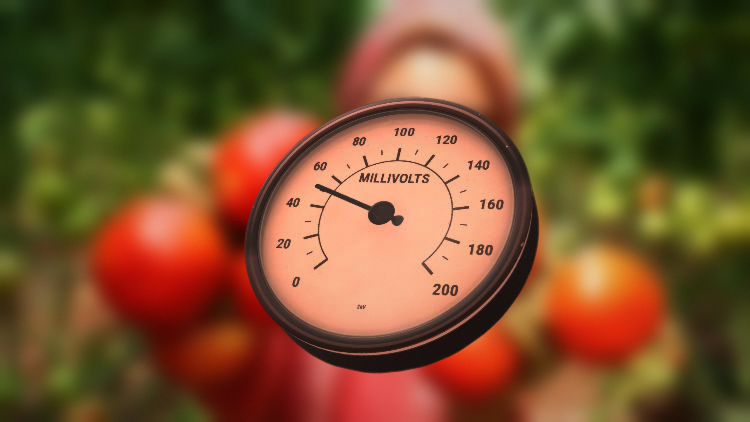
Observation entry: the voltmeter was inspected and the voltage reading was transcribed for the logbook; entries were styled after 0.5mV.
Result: 50mV
